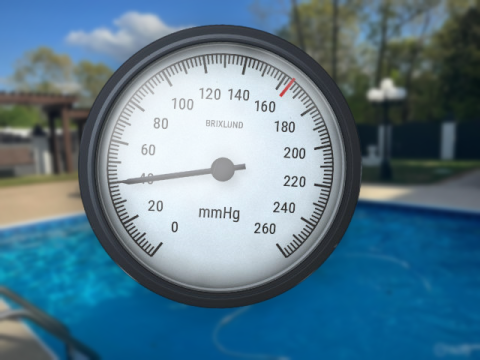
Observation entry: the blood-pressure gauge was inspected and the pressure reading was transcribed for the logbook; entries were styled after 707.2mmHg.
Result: 40mmHg
